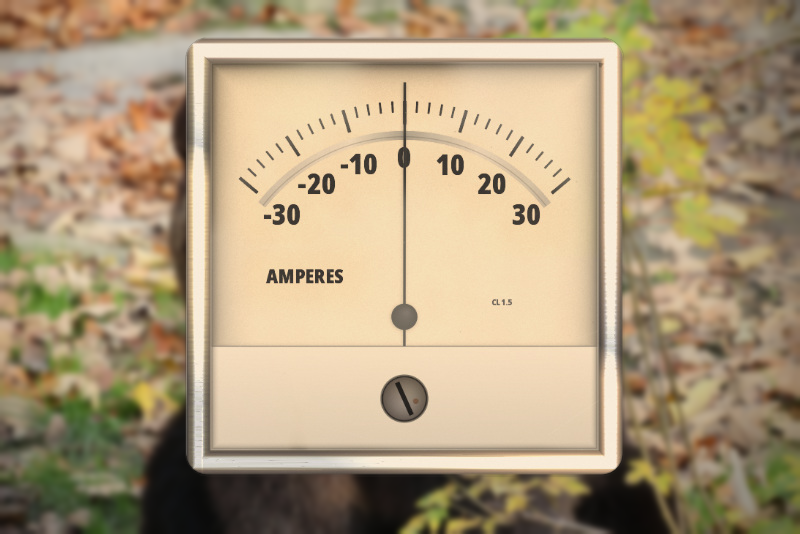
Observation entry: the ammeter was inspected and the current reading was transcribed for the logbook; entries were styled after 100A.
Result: 0A
